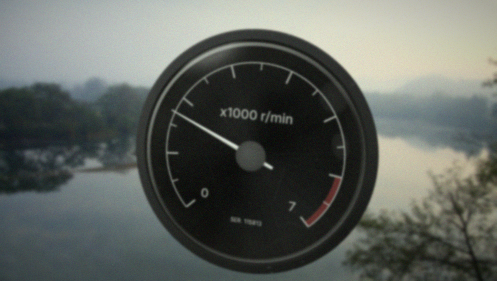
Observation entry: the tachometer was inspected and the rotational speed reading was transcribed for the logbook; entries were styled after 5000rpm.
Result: 1750rpm
